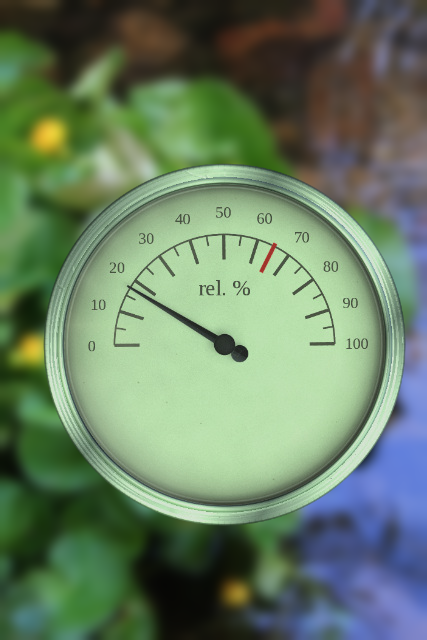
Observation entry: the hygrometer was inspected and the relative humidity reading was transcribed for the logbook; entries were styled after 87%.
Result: 17.5%
